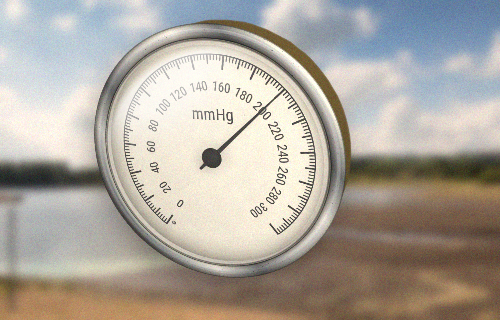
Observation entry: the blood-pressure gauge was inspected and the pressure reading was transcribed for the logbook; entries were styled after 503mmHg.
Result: 200mmHg
